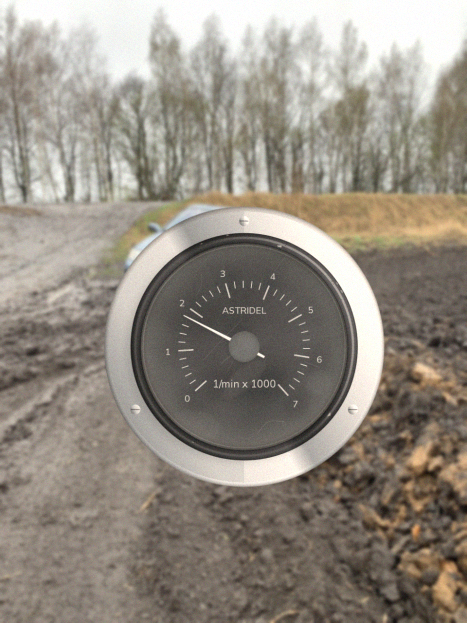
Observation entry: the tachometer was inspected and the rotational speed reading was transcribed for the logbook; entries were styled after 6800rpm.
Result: 1800rpm
